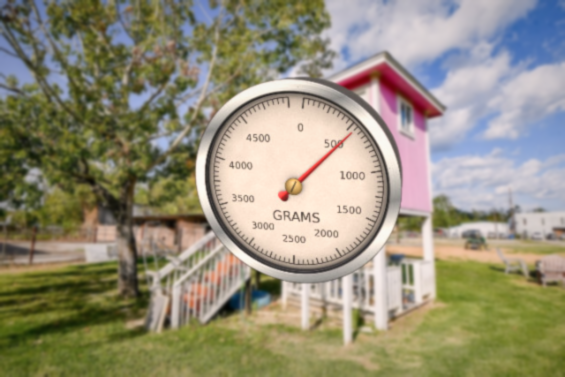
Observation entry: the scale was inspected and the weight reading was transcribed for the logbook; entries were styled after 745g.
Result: 550g
